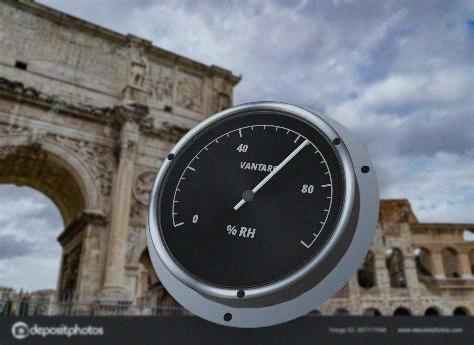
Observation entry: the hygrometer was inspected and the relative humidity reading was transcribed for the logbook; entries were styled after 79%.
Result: 64%
